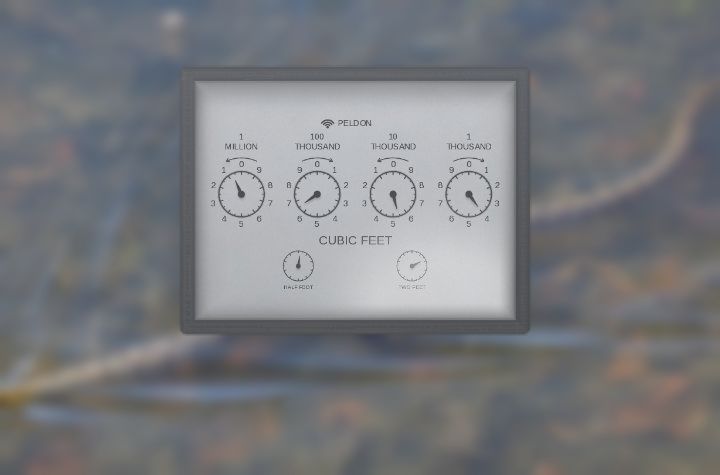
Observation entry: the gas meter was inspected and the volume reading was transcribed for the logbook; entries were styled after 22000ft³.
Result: 65400ft³
